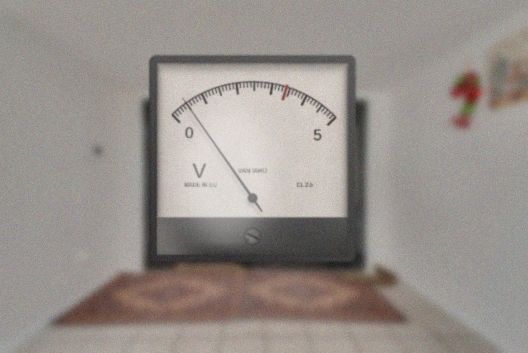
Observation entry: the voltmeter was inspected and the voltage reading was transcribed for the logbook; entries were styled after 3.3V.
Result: 0.5V
